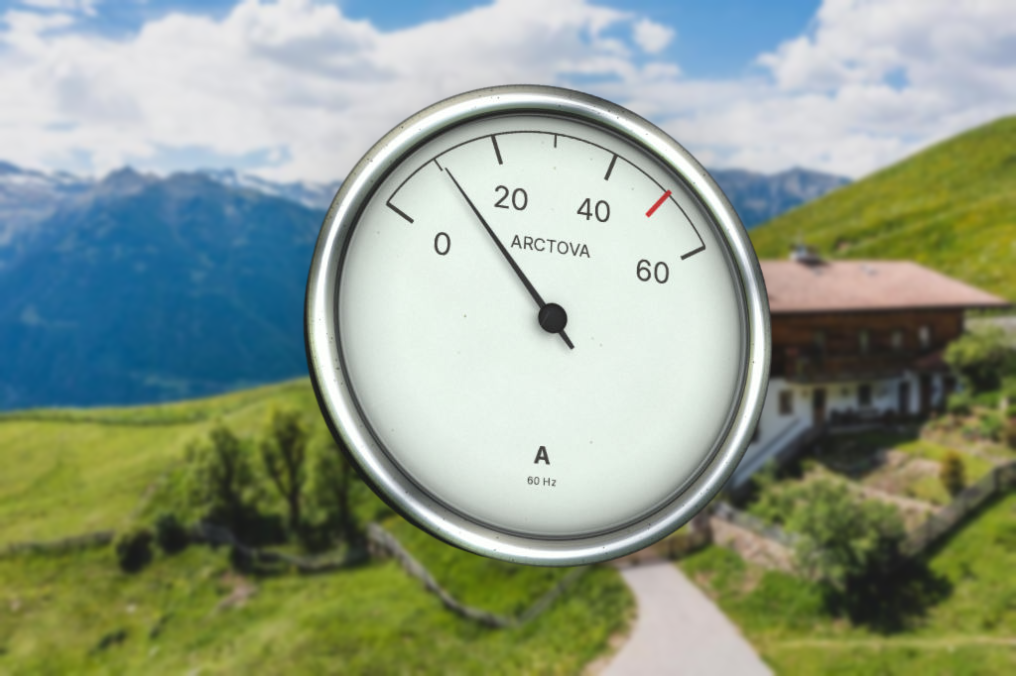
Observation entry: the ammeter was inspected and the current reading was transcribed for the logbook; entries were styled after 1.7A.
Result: 10A
